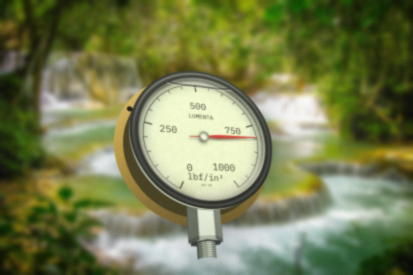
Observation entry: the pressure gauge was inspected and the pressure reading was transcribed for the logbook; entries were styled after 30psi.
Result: 800psi
